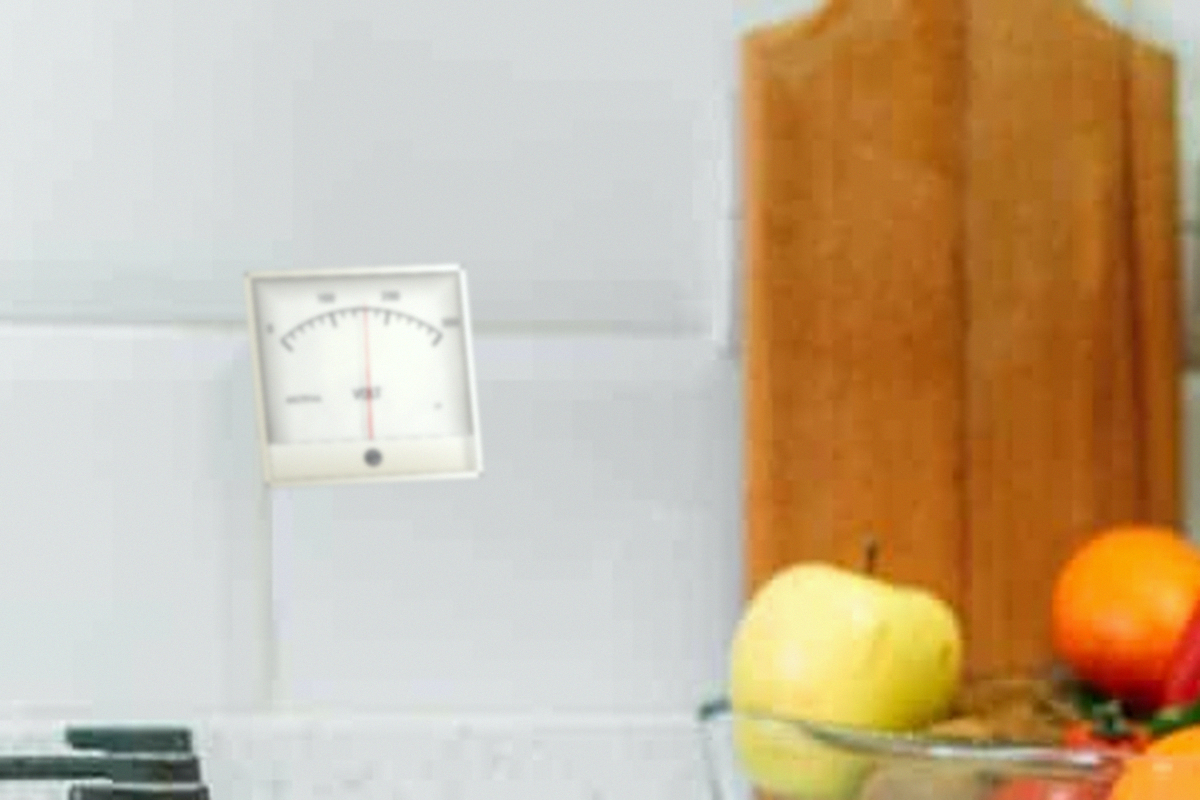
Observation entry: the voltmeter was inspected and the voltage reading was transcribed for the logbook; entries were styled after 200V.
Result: 160V
